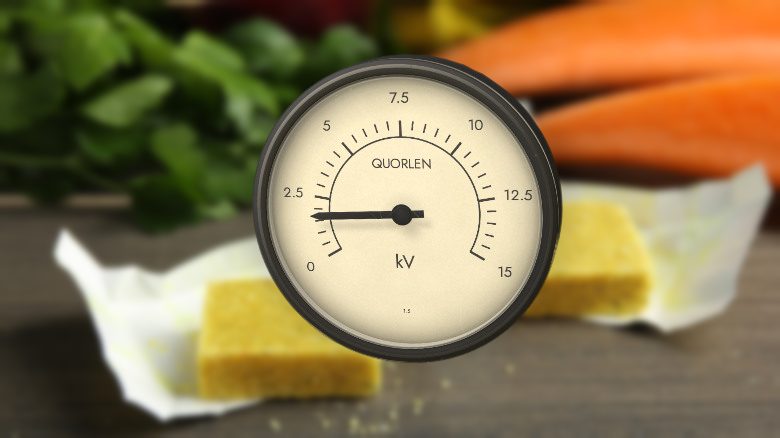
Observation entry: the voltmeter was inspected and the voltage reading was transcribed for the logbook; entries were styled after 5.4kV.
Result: 1.75kV
